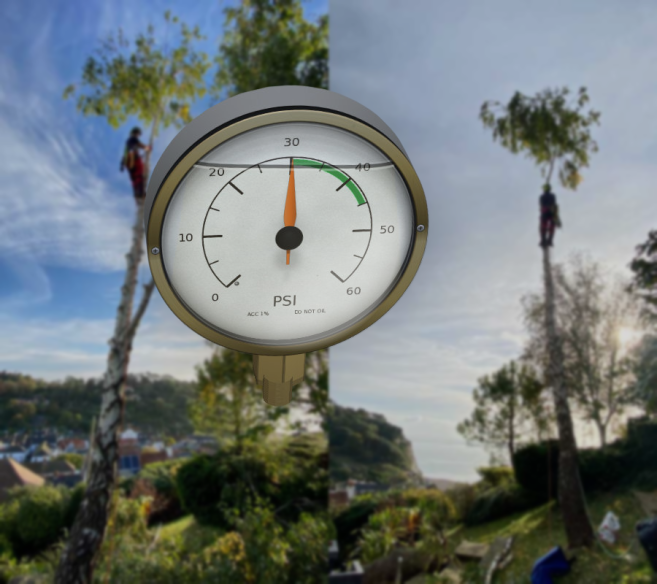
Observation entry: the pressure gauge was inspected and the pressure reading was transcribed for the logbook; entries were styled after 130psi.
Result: 30psi
